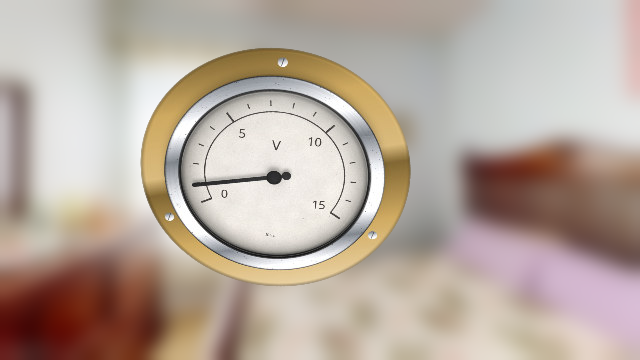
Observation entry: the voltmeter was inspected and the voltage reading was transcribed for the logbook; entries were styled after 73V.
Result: 1V
